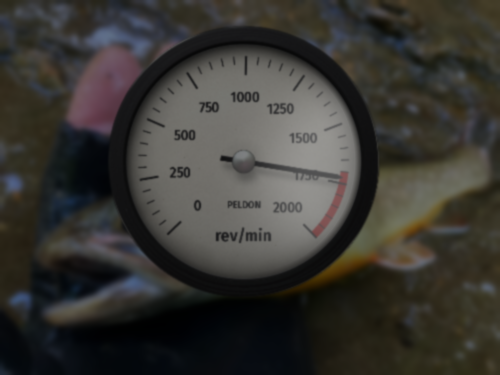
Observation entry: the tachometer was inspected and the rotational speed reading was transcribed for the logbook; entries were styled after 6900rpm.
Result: 1725rpm
